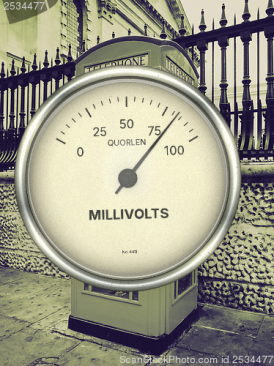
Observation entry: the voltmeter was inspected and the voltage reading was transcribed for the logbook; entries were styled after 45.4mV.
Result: 82.5mV
